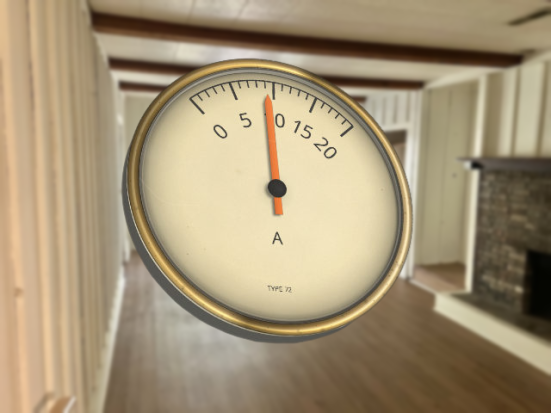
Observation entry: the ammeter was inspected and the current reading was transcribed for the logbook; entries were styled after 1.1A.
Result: 9A
